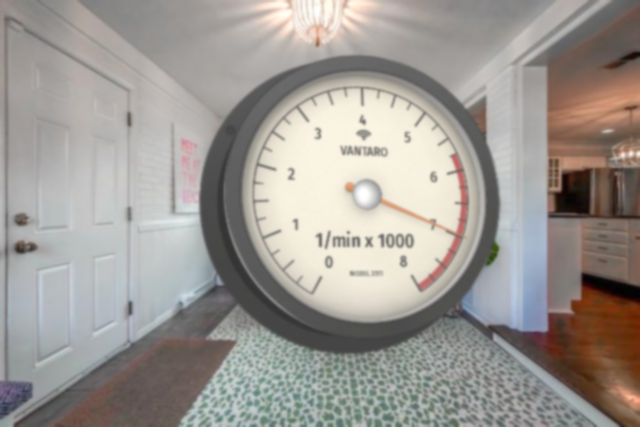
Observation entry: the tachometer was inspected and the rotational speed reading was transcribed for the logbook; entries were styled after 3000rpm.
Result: 7000rpm
